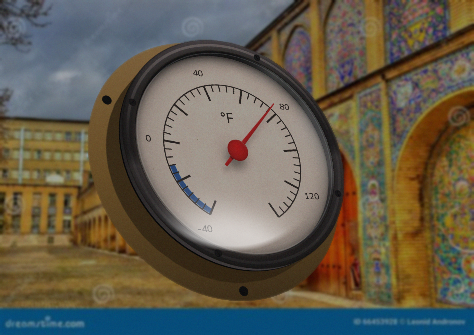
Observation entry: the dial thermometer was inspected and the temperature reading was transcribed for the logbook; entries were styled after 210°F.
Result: 76°F
